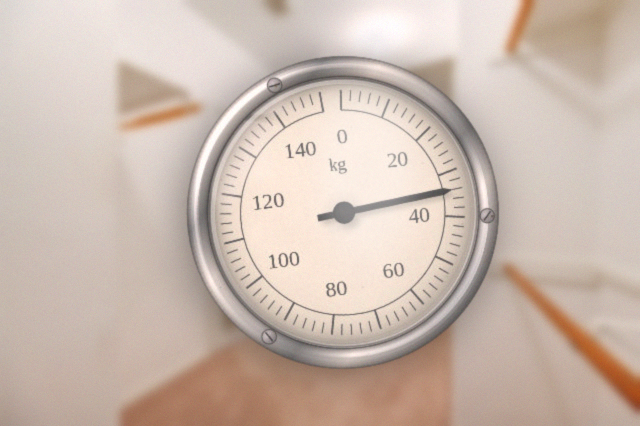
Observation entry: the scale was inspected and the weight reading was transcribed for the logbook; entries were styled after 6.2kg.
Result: 34kg
